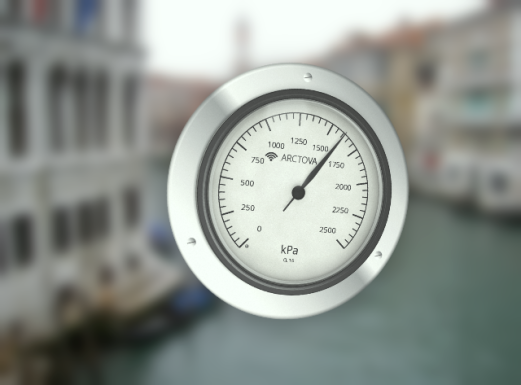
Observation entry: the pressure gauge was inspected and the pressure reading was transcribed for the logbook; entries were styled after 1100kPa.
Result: 1600kPa
